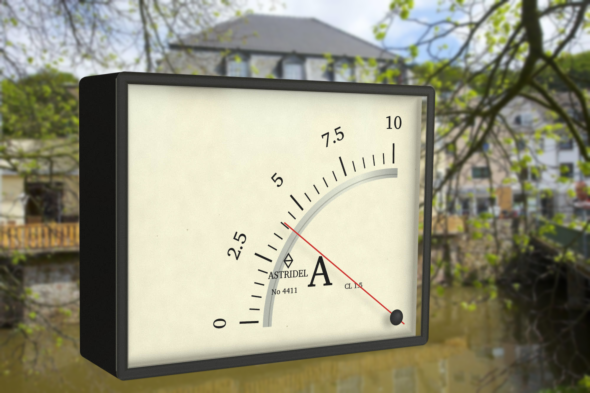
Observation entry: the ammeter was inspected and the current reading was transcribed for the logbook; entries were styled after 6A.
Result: 4A
